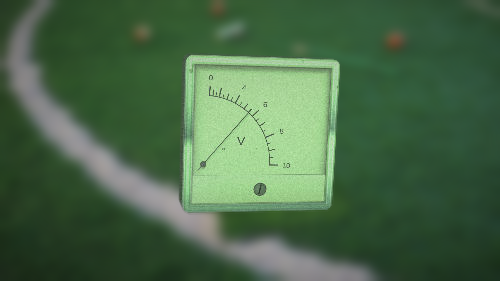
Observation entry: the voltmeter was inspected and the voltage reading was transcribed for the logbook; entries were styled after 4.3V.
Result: 5.5V
